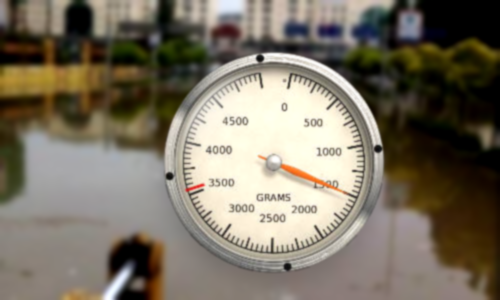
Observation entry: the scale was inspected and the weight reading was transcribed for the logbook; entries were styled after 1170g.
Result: 1500g
